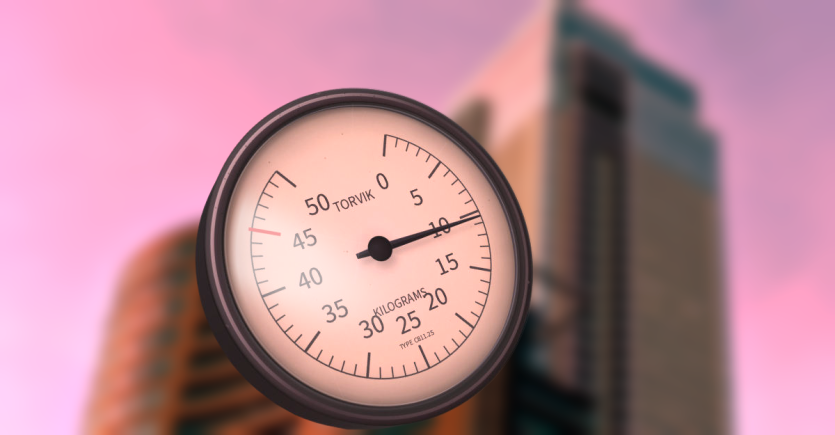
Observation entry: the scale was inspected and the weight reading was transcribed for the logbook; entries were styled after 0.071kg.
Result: 10.5kg
